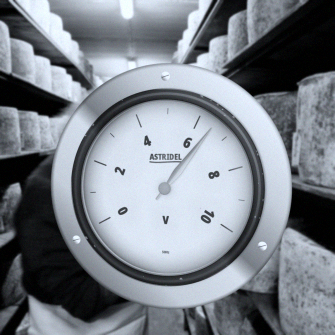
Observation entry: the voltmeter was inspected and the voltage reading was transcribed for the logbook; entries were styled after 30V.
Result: 6.5V
